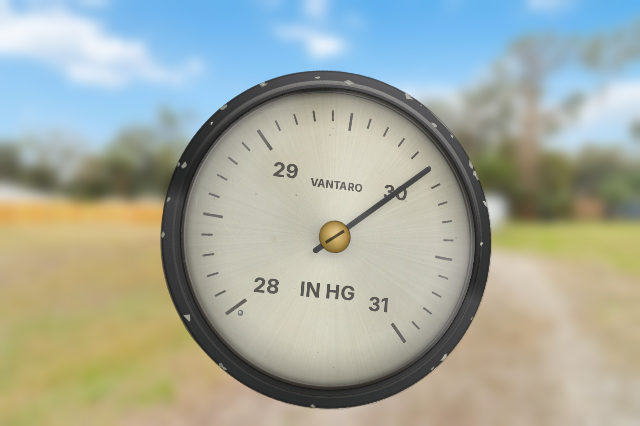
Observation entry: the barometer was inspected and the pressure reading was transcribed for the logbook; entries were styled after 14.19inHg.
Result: 30inHg
